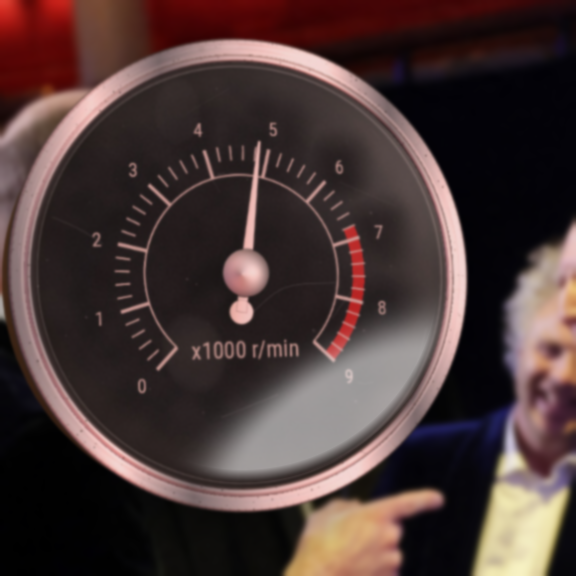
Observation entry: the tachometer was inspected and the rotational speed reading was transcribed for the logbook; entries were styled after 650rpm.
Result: 4800rpm
